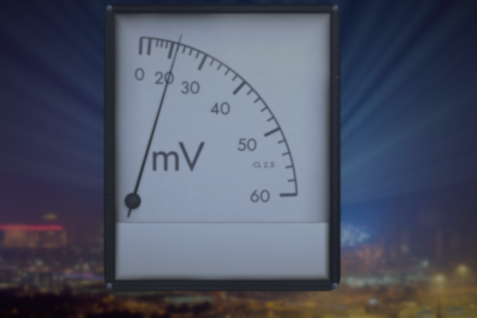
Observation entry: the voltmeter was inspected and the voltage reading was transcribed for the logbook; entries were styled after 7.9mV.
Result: 22mV
